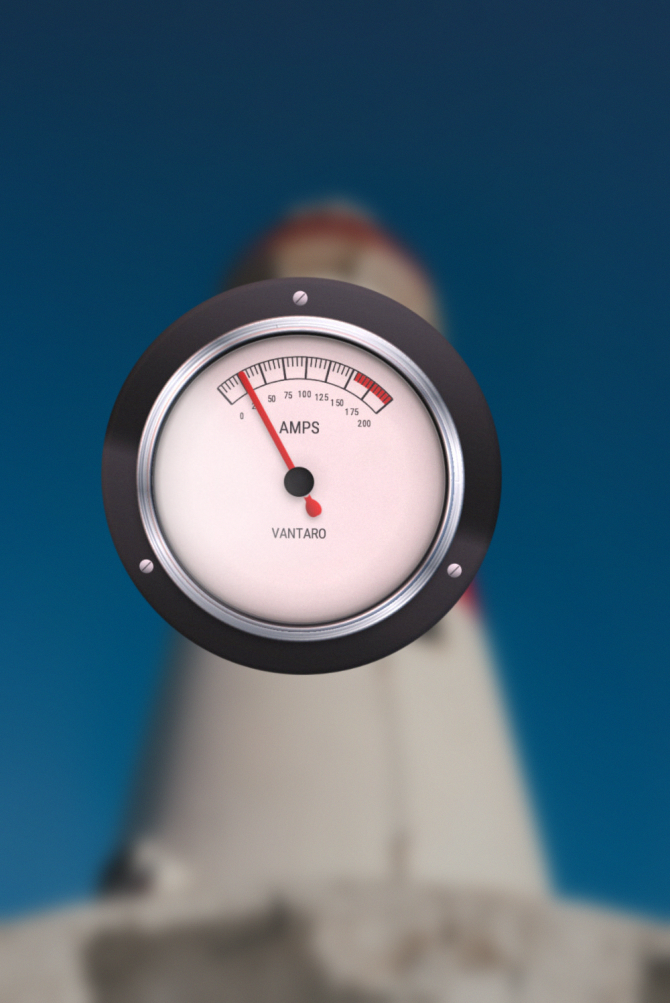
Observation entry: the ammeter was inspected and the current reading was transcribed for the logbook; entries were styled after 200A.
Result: 30A
